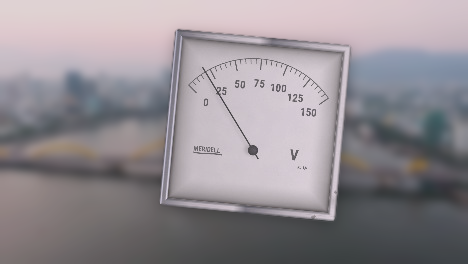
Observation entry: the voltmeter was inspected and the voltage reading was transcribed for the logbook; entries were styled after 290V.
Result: 20V
